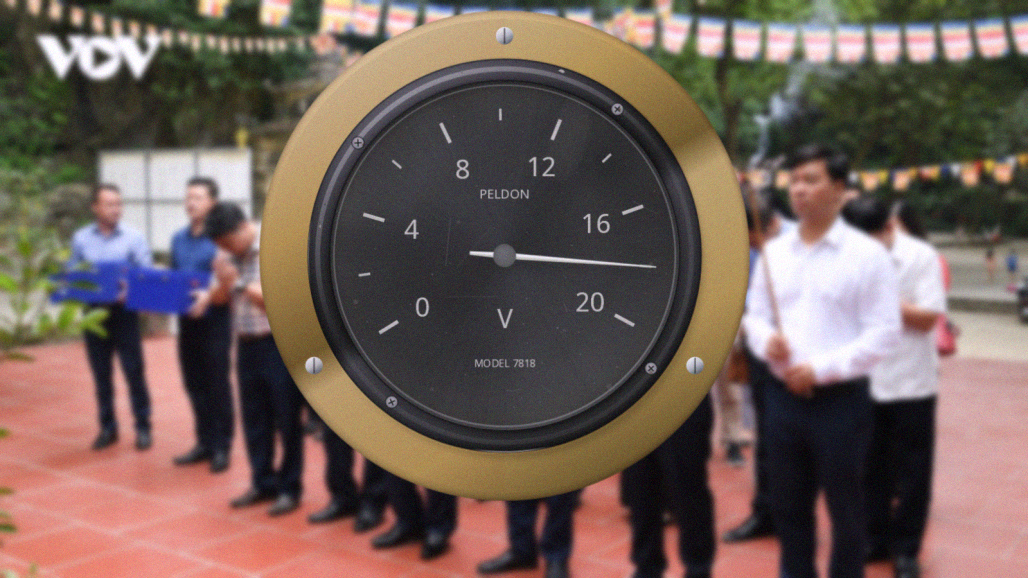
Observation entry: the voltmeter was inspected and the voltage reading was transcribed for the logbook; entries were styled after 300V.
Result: 18V
